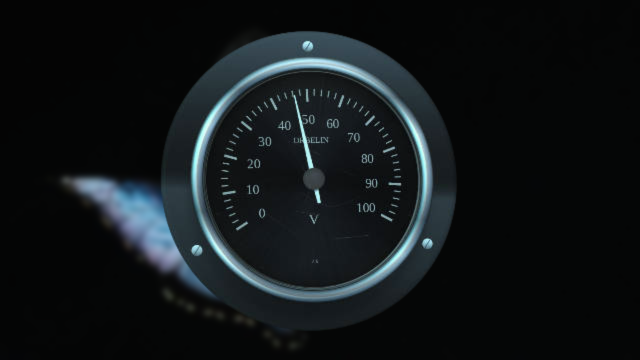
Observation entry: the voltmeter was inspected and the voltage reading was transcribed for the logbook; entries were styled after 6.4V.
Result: 46V
